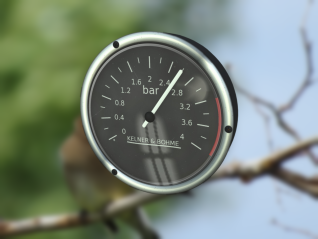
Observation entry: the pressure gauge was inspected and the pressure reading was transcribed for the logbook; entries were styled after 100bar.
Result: 2.6bar
